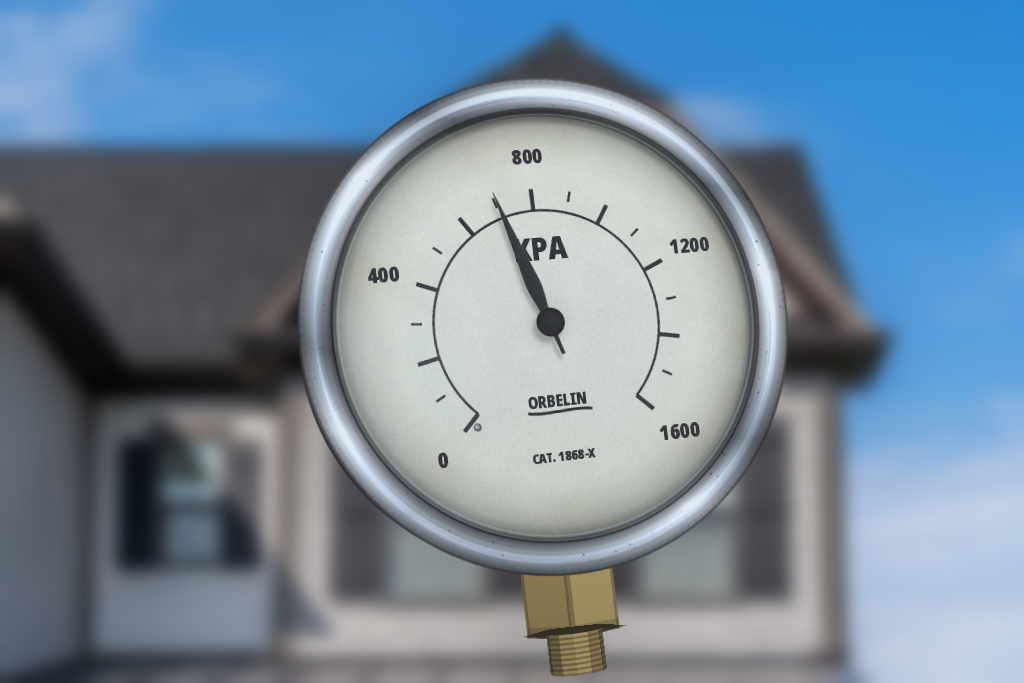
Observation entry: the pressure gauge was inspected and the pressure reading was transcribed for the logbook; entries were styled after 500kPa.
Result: 700kPa
